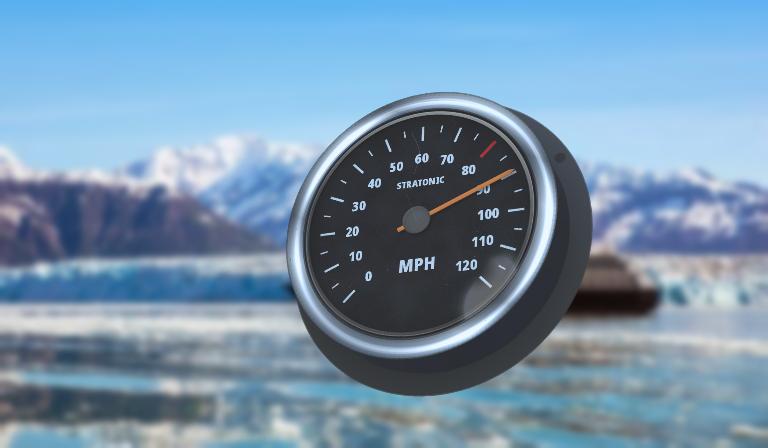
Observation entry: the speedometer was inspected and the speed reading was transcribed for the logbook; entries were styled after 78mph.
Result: 90mph
